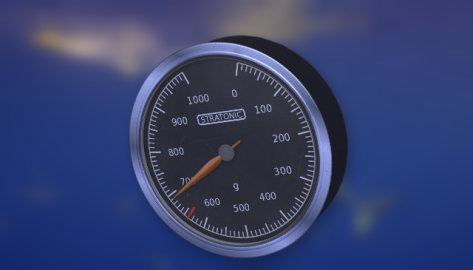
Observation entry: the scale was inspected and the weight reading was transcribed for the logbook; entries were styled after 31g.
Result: 690g
